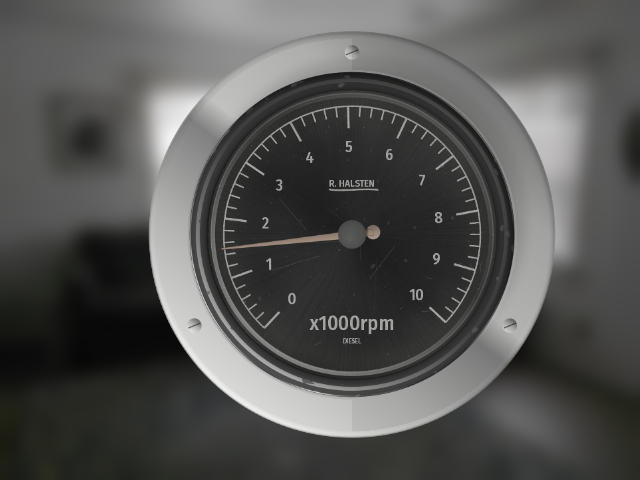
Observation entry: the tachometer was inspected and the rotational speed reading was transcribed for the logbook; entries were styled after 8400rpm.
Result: 1500rpm
